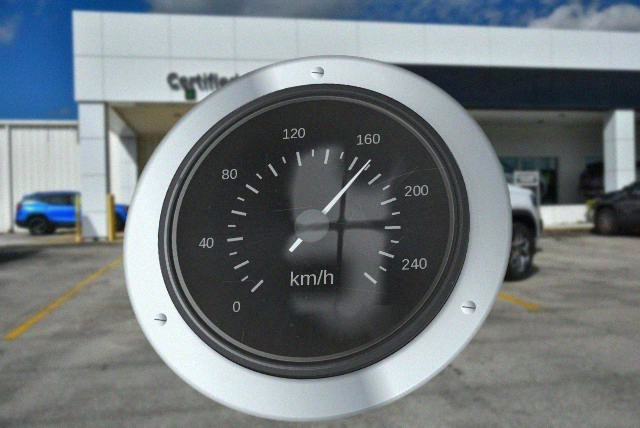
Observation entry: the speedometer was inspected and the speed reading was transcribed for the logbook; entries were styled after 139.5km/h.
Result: 170km/h
